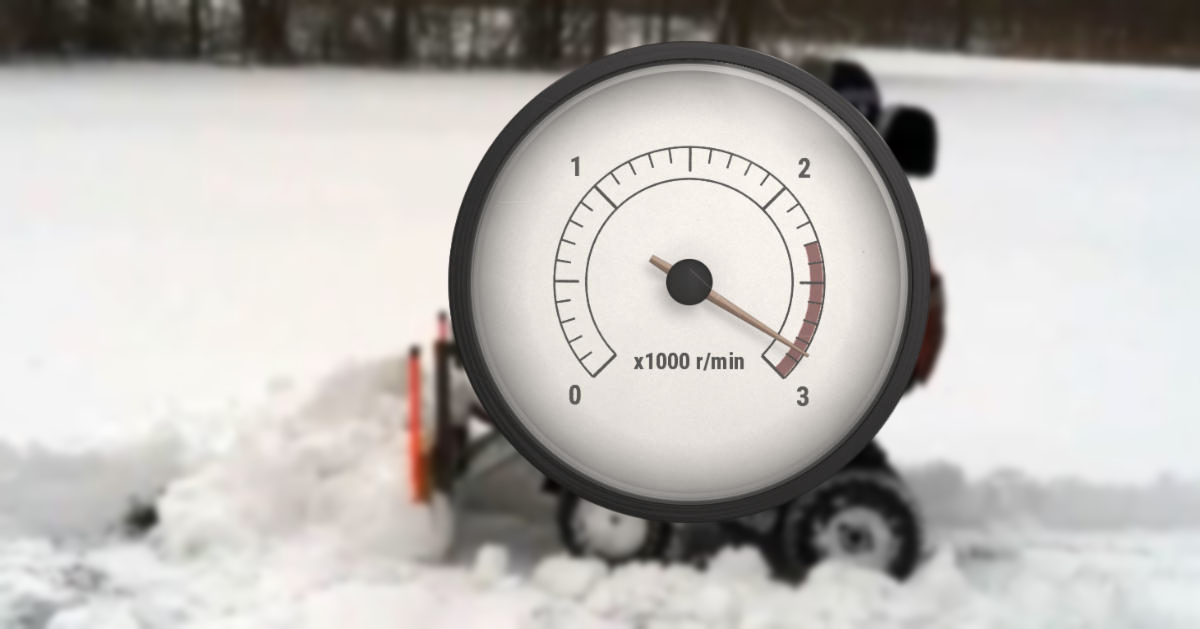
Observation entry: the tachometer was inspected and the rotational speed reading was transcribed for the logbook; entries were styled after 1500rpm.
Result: 2850rpm
